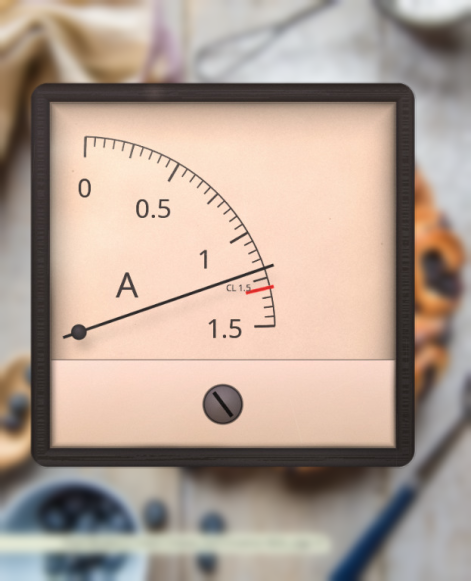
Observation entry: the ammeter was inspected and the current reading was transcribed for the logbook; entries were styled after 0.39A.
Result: 1.2A
